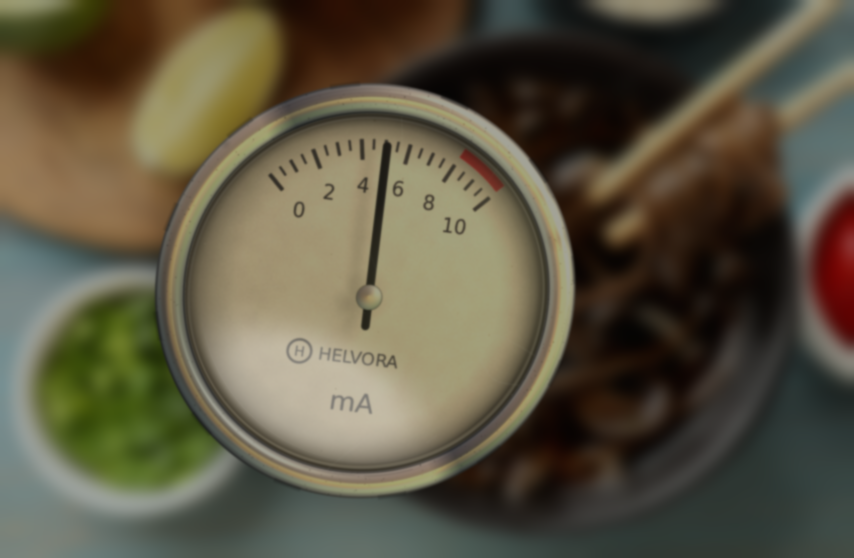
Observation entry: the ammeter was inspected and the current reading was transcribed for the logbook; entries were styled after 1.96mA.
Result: 5mA
